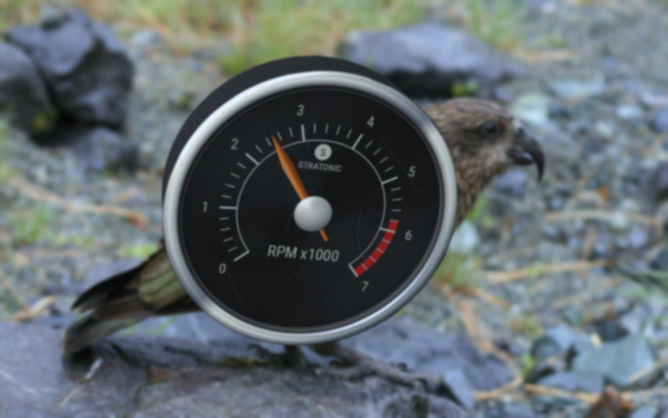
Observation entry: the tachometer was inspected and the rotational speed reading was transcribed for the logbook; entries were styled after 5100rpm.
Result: 2500rpm
